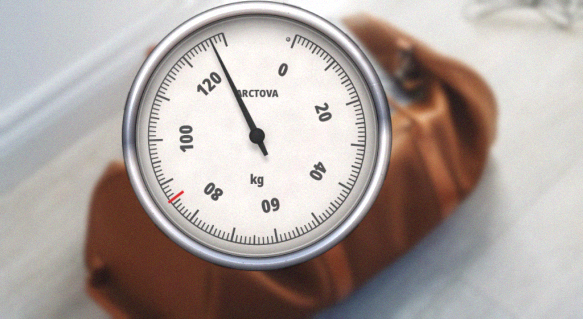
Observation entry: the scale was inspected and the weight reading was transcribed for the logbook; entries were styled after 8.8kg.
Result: 127kg
